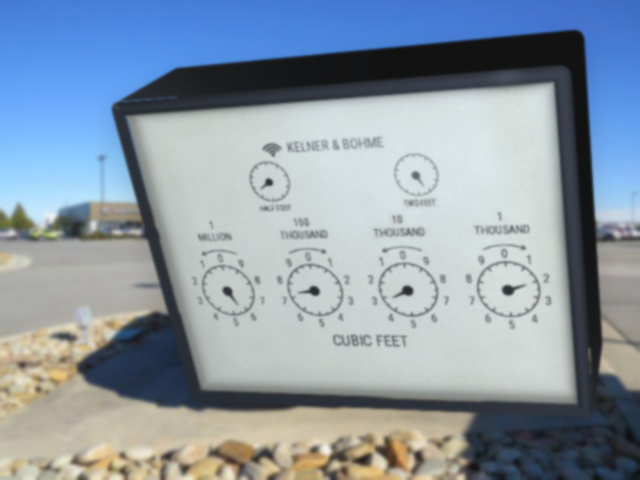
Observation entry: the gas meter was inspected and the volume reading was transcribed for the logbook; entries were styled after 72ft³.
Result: 573200ft³
